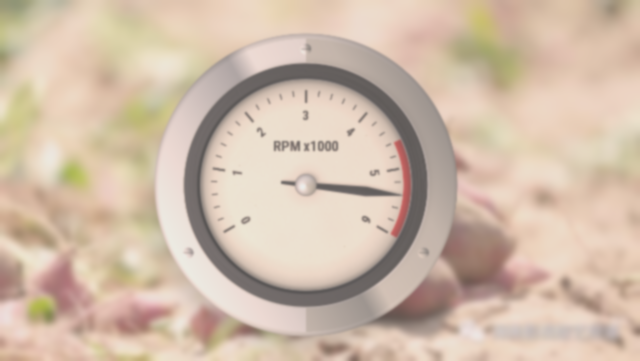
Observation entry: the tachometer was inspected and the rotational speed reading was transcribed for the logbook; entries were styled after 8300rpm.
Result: 5400rpm
